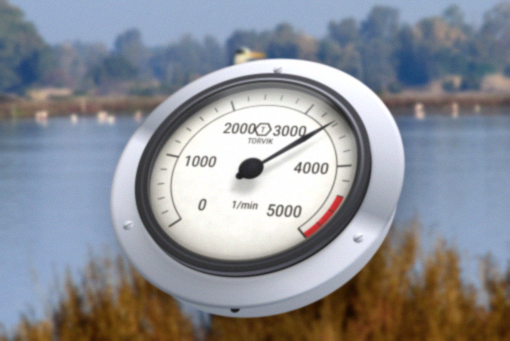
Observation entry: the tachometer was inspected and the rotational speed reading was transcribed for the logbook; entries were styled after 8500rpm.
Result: 3400rpm
